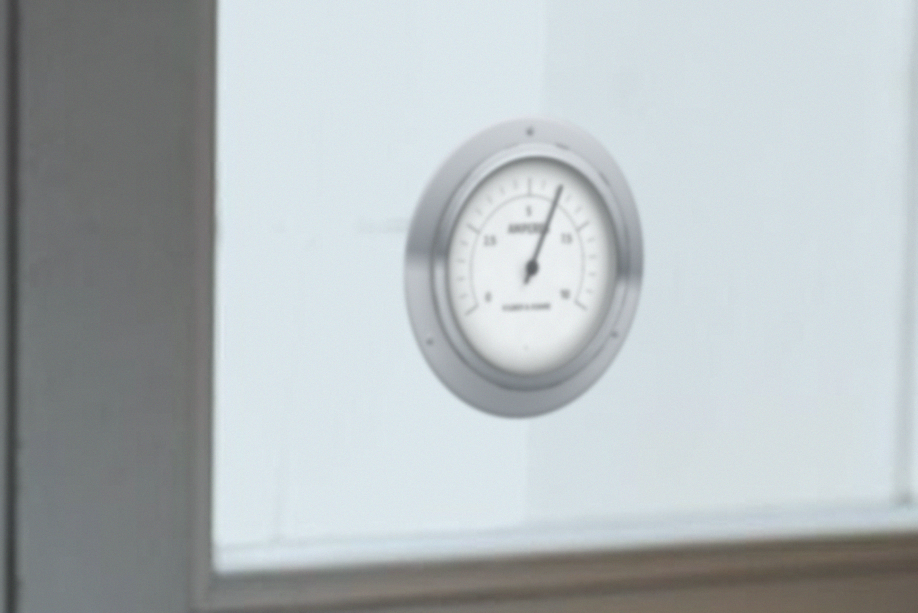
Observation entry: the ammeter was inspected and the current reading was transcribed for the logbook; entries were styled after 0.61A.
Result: 6A
